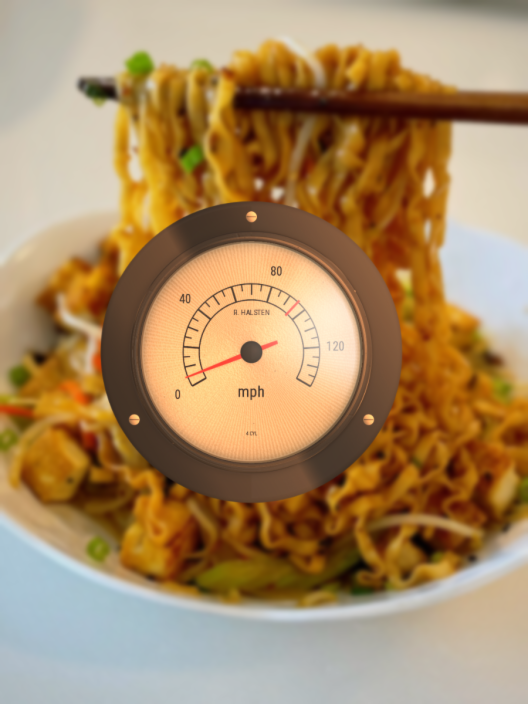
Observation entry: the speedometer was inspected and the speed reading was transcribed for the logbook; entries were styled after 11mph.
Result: 5mph
